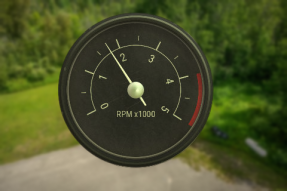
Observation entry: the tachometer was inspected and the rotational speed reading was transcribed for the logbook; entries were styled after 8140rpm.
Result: 1750rpm
